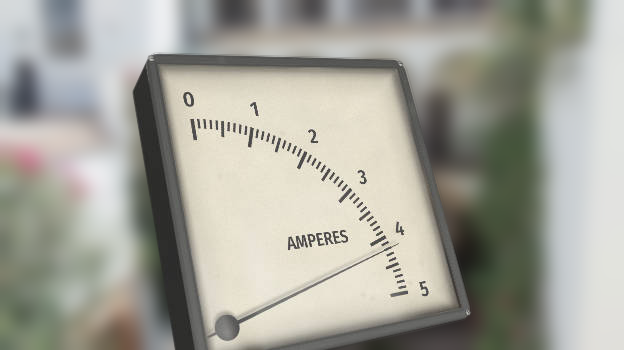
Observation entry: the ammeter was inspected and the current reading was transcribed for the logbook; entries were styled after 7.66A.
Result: 4.2A
